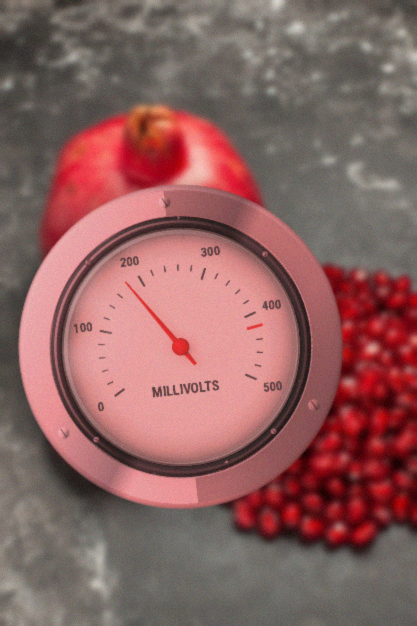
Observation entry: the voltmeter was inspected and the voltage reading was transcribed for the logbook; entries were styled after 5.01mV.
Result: 180mV
